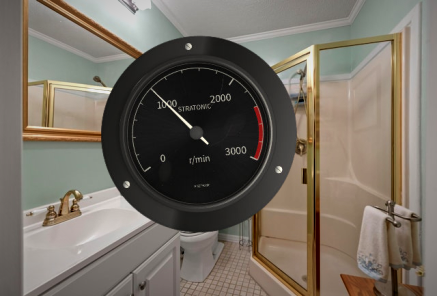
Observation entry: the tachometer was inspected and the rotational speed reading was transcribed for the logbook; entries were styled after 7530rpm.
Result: 1000rpm
